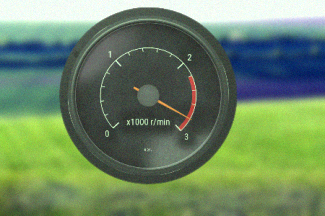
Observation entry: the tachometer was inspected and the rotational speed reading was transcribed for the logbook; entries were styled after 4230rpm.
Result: 2800rpm
